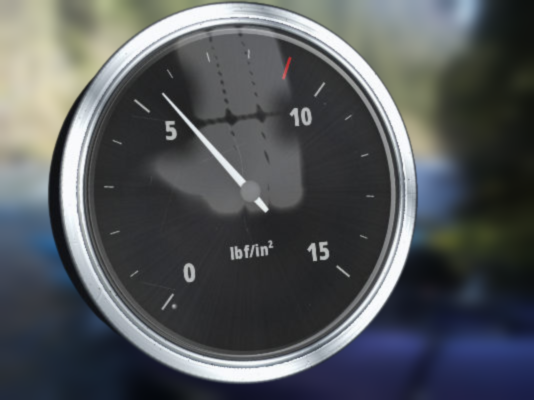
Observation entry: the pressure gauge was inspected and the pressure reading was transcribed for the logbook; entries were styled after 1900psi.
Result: 5.5psi
